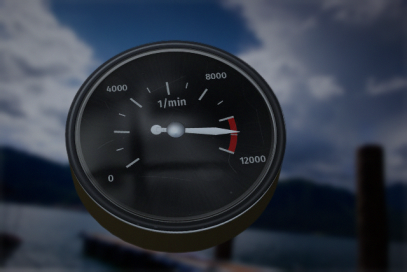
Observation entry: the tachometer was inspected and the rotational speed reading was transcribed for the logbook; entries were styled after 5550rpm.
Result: 11000rpm
